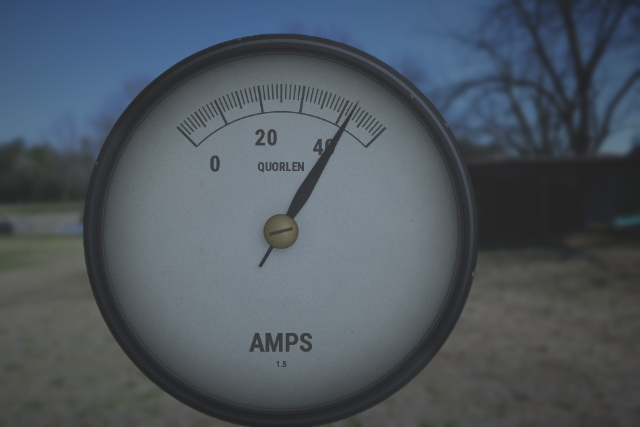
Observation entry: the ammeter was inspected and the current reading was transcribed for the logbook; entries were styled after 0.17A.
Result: 42A
